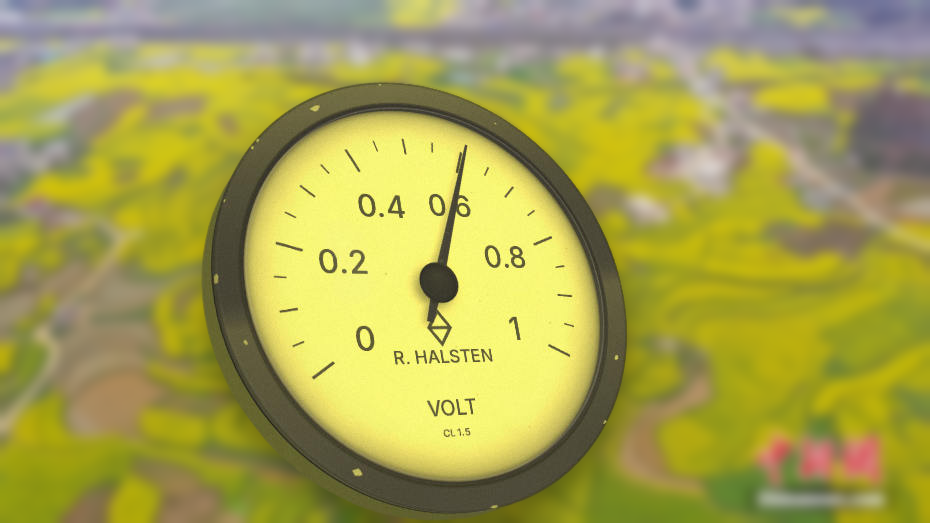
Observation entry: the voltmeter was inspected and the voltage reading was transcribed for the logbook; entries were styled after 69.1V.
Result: 0.6V
